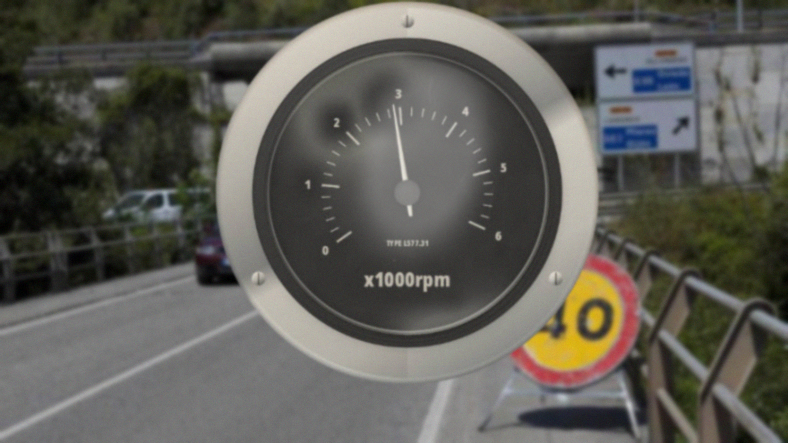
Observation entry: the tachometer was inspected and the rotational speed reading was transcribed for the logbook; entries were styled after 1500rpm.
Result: 2900rpm
